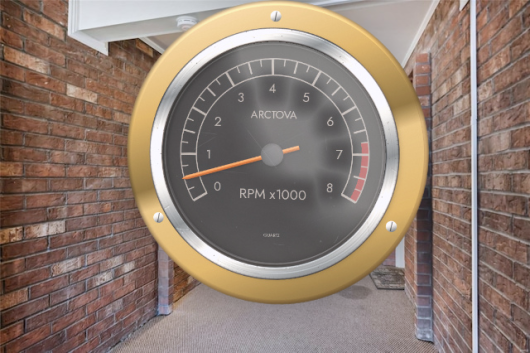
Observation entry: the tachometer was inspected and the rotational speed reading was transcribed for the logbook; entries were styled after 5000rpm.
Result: 500rpm
